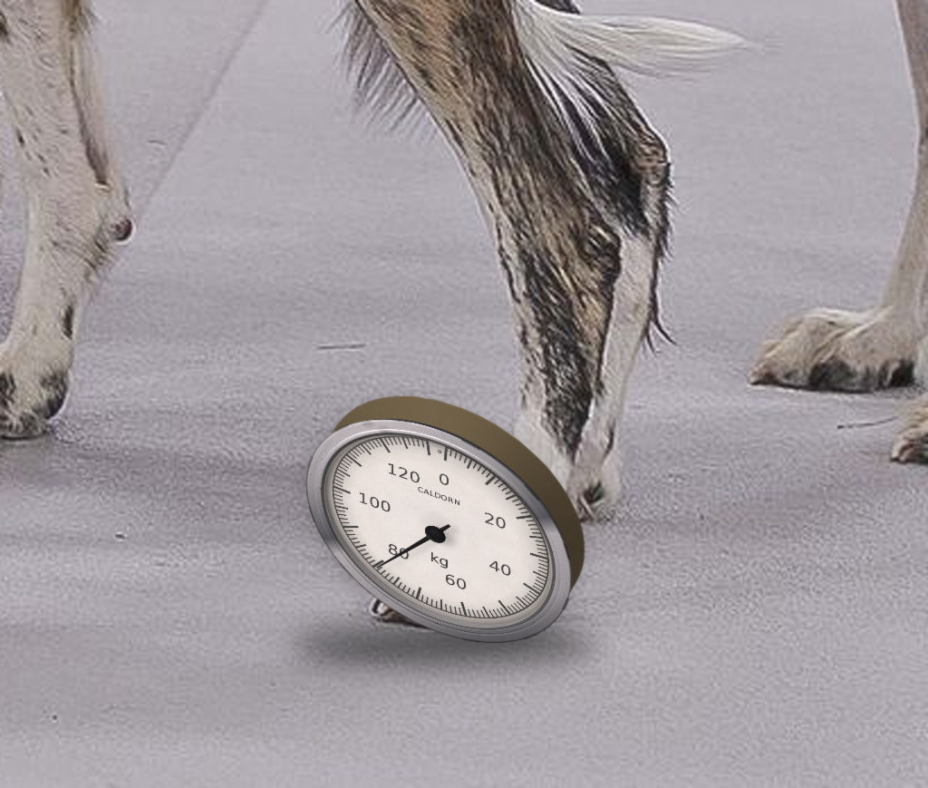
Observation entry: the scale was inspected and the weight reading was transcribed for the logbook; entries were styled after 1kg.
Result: 80kg
